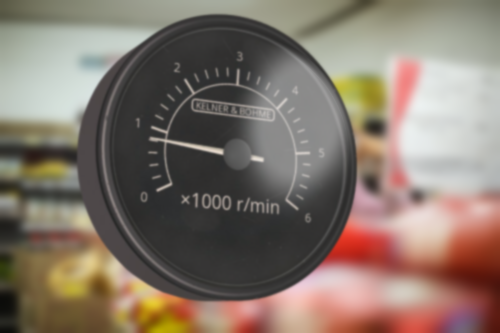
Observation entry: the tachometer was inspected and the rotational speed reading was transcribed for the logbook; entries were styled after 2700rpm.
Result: 800rpm
